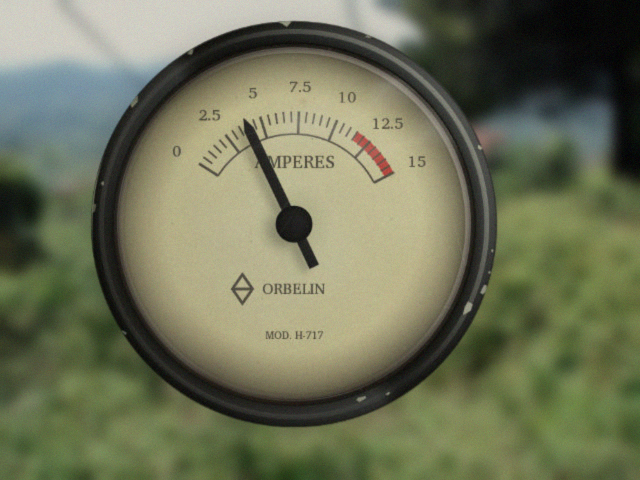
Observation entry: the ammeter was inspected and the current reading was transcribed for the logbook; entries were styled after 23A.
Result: 4A
